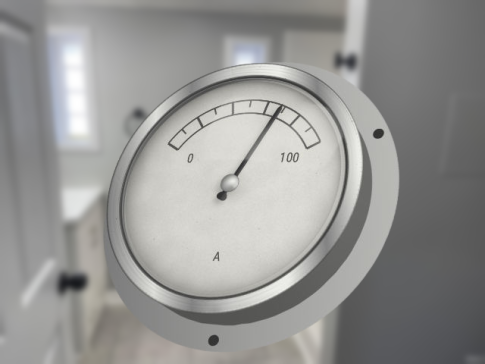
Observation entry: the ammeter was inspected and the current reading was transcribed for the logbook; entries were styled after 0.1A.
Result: 70A
